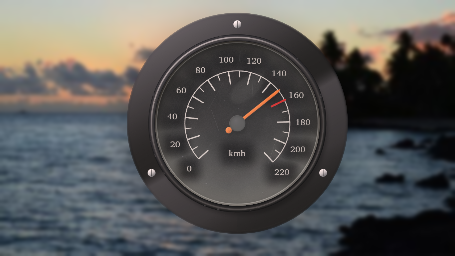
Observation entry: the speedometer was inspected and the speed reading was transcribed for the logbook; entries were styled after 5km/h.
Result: 150km/h
